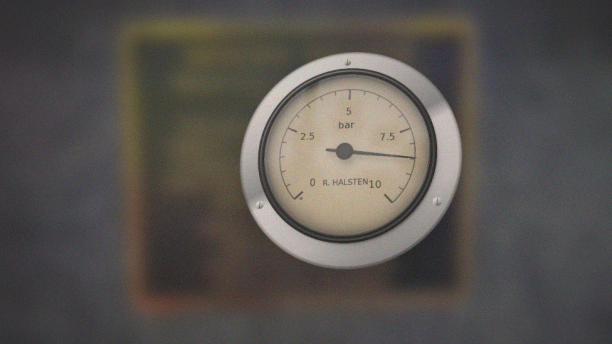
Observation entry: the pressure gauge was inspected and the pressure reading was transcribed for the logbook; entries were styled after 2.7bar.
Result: 8.5bar
